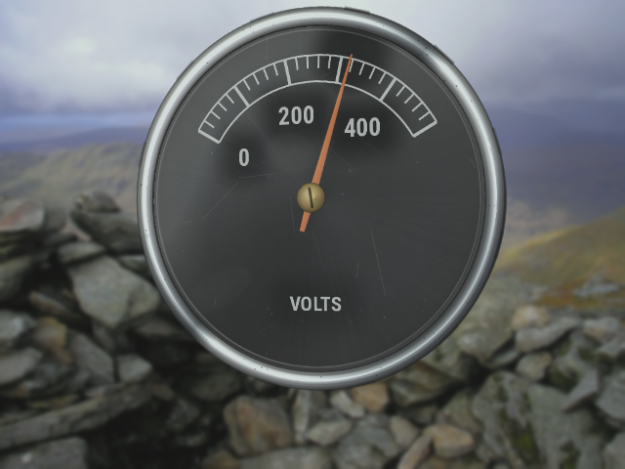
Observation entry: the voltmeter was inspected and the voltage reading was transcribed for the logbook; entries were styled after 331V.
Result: 320V
